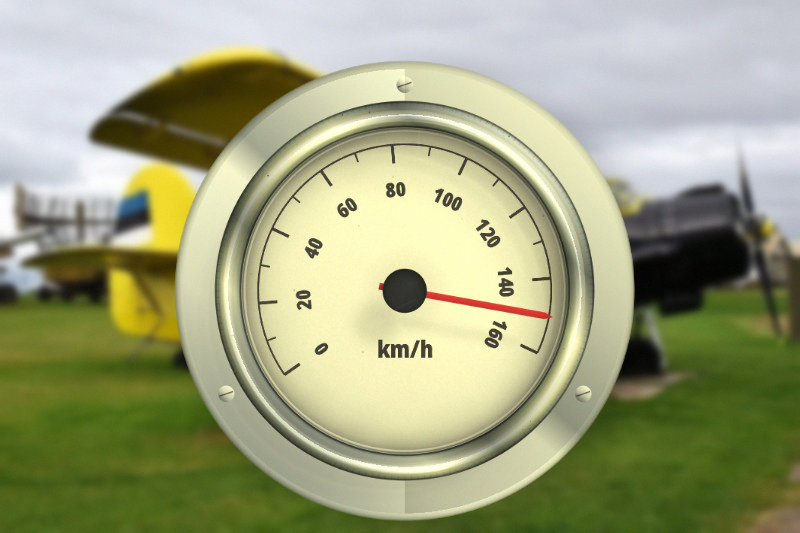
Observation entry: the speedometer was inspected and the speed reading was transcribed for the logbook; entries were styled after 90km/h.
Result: 150km/h
